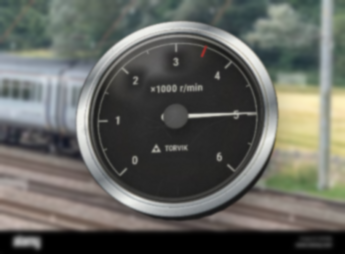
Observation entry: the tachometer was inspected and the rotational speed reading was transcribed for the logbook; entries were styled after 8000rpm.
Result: 5000rpm
